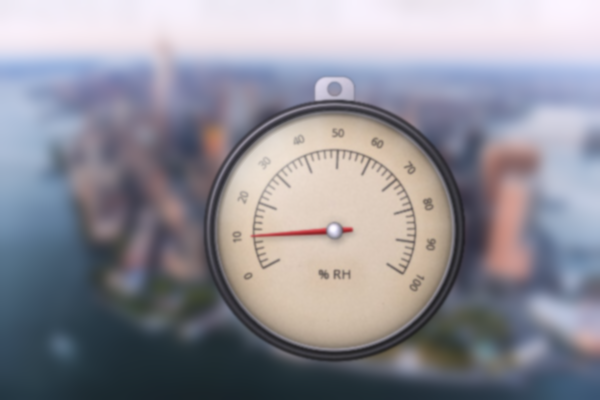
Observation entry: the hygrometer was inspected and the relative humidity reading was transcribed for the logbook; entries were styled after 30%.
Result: 10%
